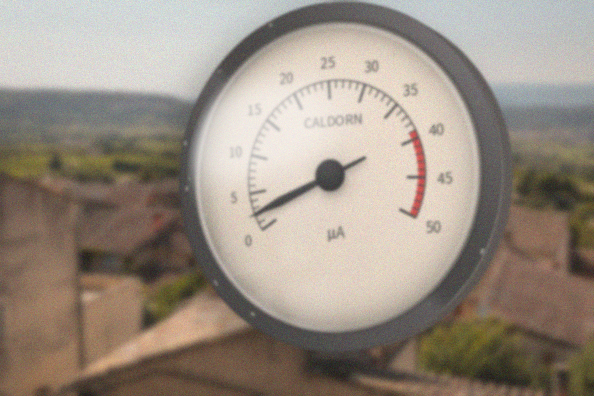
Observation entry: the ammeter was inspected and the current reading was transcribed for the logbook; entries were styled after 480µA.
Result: 2µA
